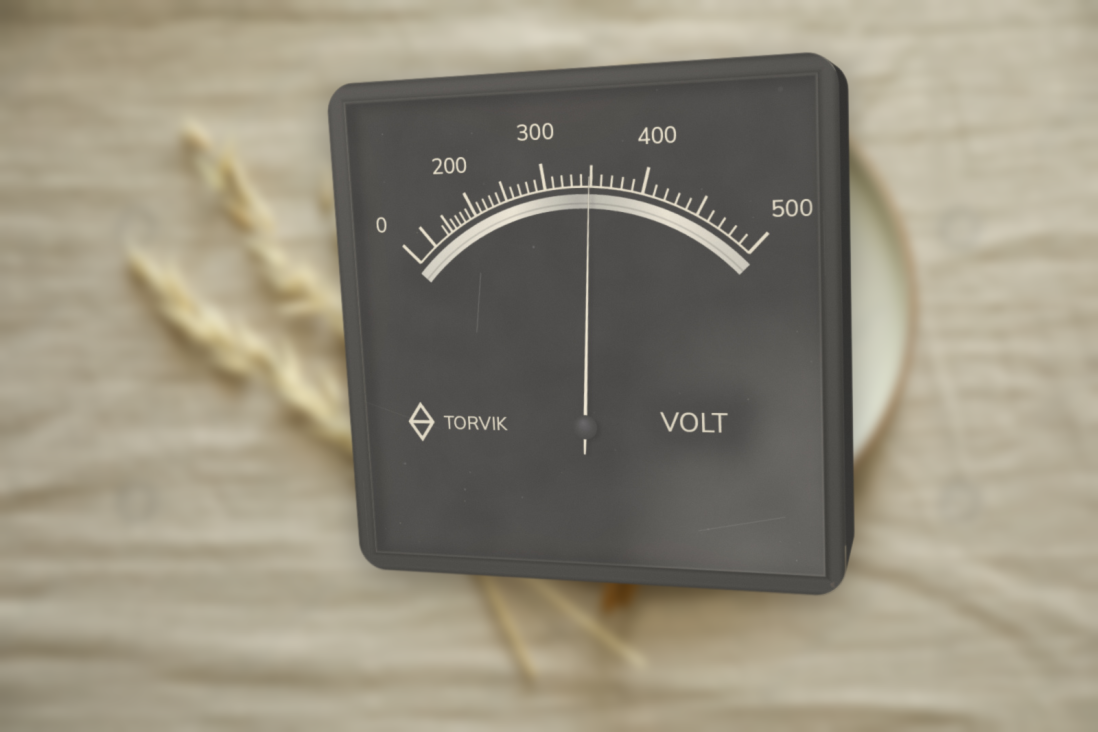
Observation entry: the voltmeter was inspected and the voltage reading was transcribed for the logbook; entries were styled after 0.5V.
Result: 350V
